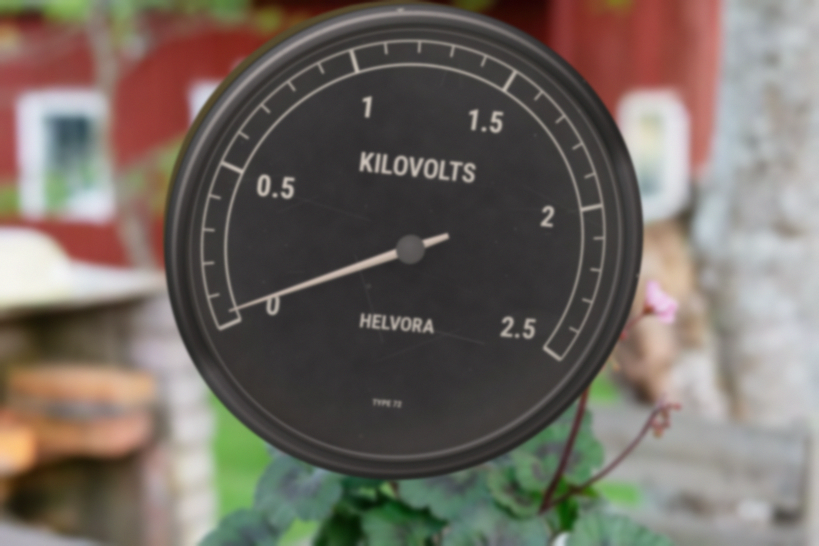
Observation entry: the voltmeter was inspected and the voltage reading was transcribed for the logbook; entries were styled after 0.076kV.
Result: 0.05kV
